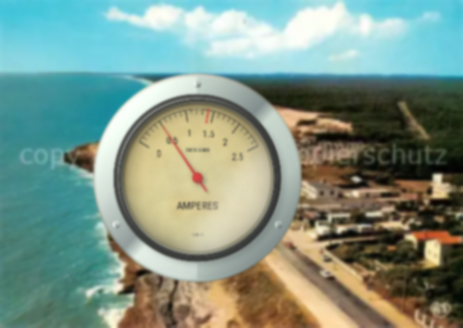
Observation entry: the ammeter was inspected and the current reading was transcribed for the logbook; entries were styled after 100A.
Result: 0.5A
